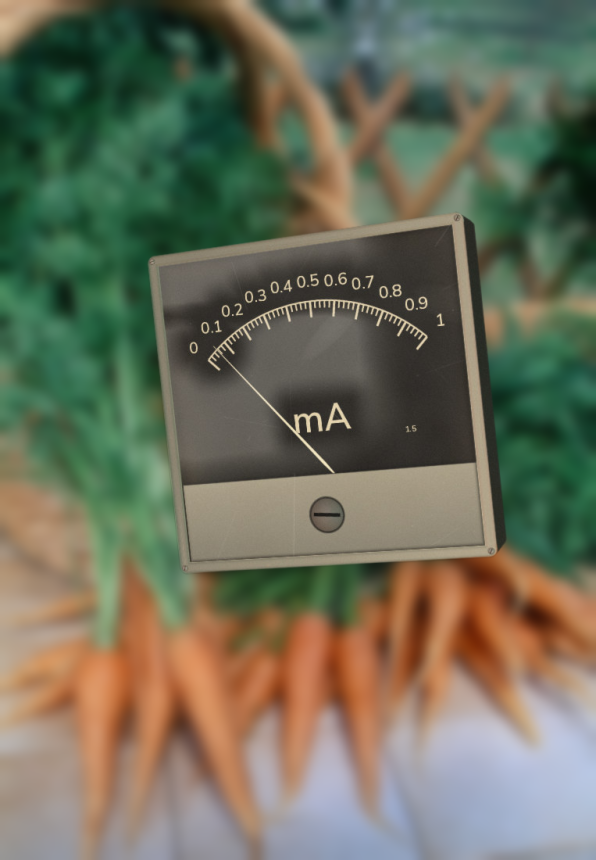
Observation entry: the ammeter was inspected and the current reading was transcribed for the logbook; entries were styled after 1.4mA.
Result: 0.06mA
